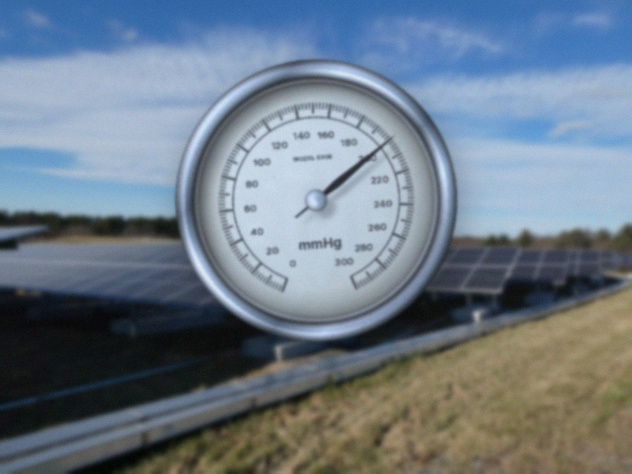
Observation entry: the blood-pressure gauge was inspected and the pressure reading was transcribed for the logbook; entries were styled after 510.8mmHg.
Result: 200mmHg
